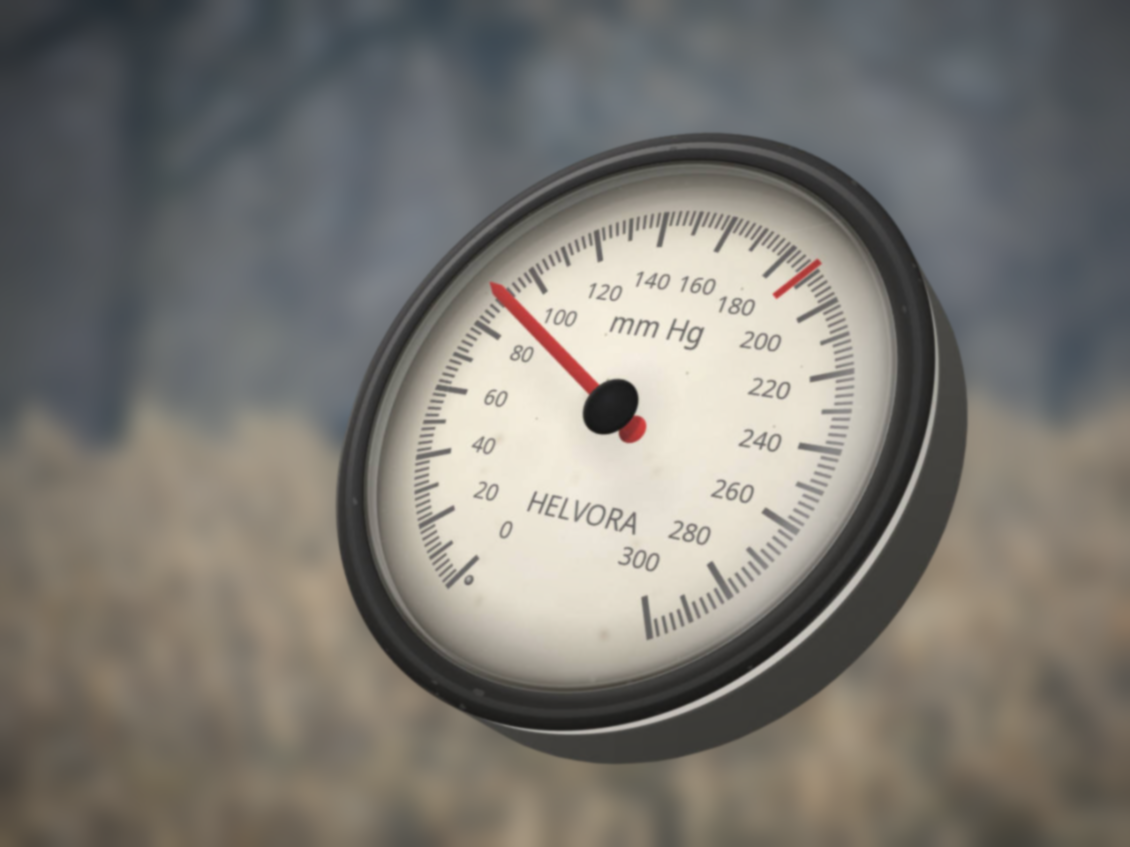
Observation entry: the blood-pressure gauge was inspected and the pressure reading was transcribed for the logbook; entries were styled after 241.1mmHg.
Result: 90mmHg
